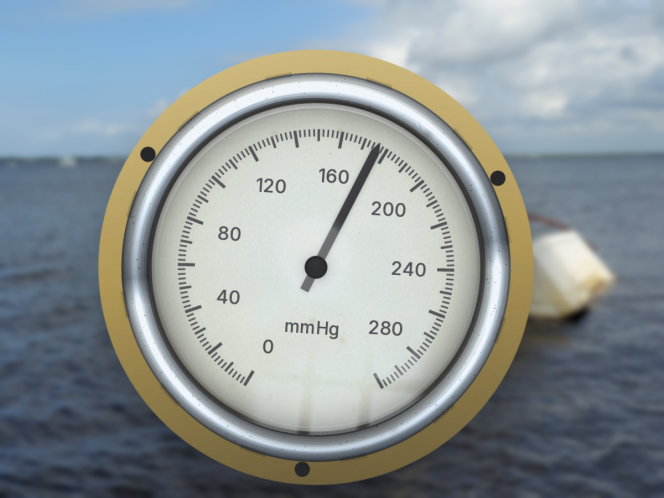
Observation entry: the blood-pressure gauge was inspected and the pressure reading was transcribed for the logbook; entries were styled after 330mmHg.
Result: 176mmHg
